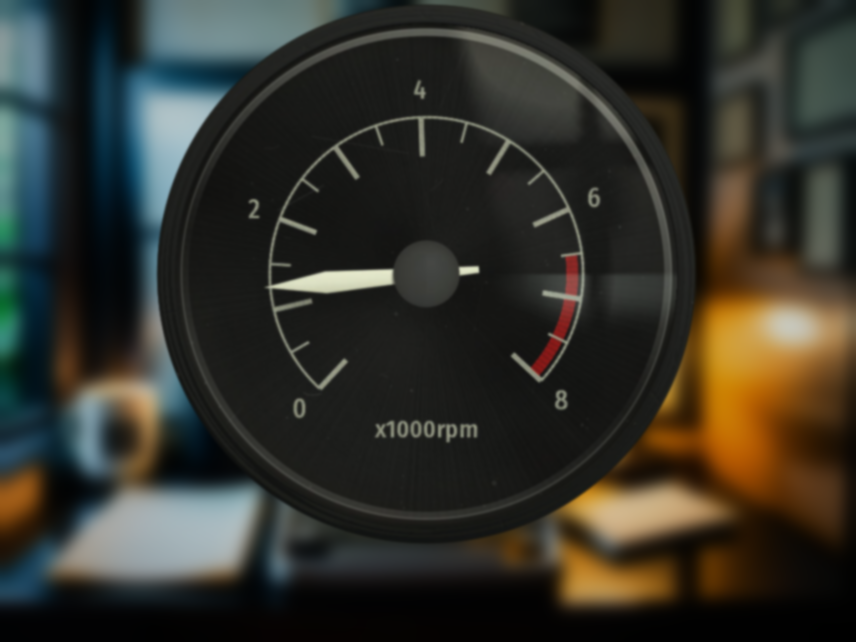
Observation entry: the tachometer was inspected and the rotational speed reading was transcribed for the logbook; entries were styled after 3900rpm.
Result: 1250rpm
